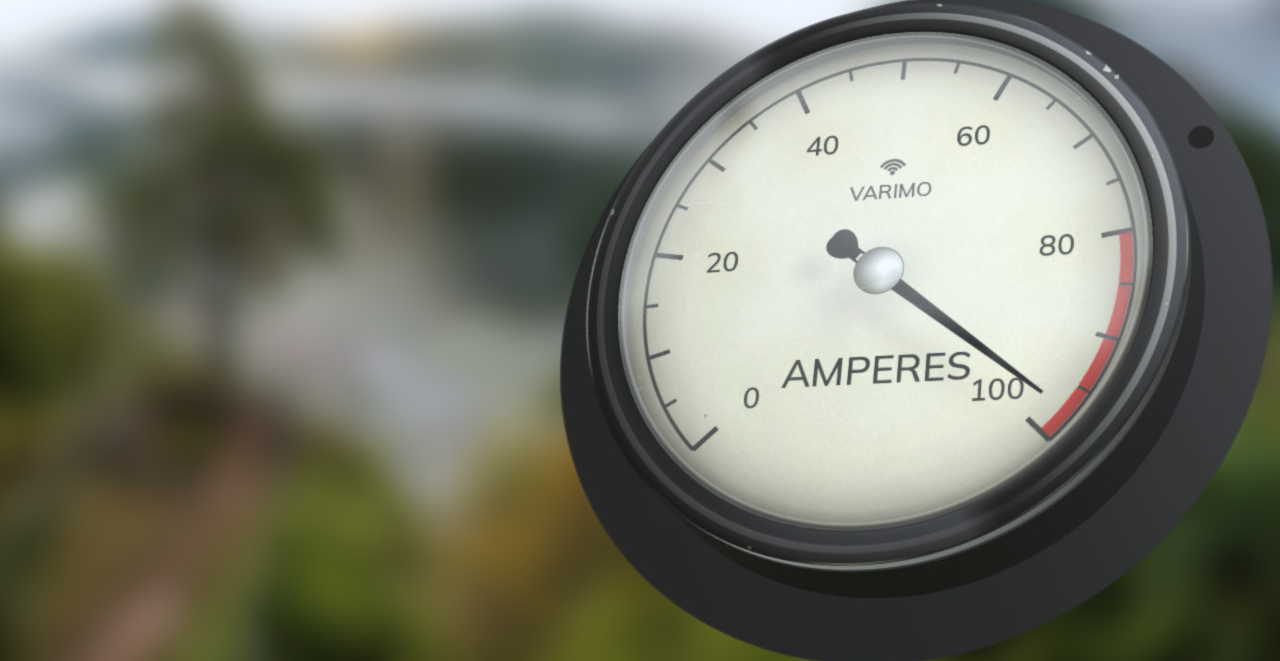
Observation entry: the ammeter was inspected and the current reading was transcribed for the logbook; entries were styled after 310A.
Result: 97.5A
